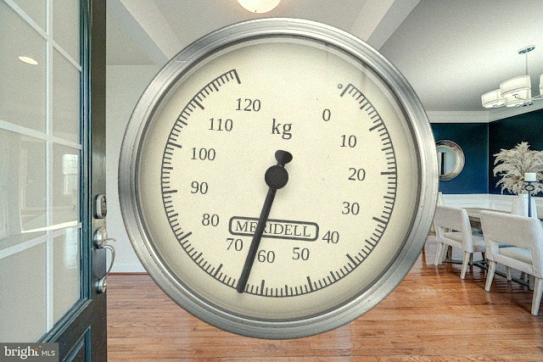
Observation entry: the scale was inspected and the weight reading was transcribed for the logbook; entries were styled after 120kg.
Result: 64kg
